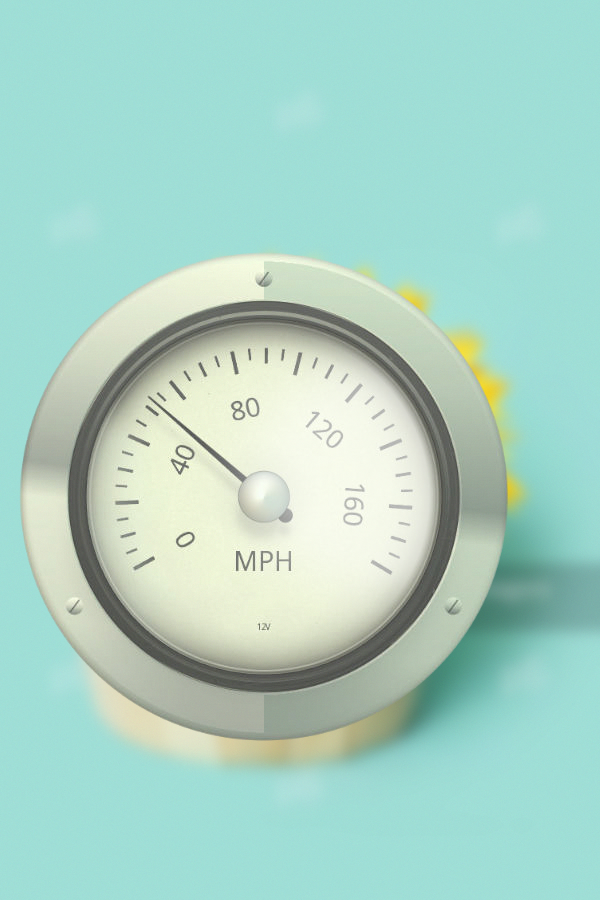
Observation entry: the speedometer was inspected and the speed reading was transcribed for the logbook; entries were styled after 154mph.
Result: 52.5mph
